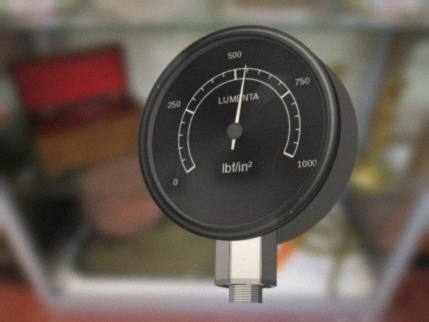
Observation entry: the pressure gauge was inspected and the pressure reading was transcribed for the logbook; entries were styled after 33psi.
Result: 550psi
